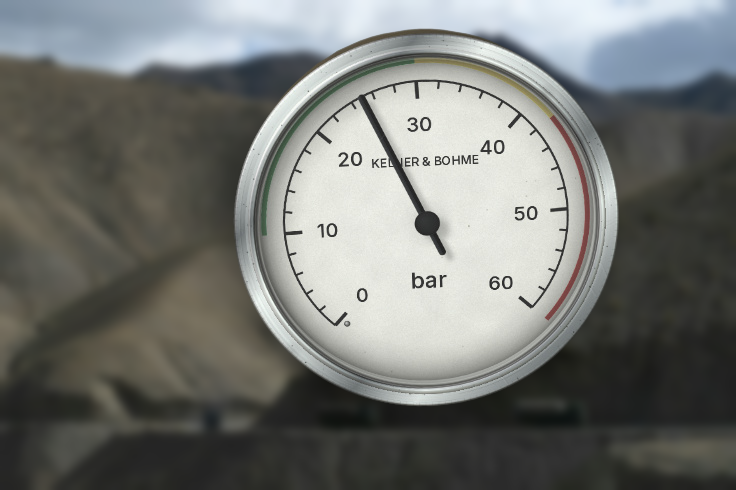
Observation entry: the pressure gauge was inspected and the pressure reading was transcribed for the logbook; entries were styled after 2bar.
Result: 25bar
